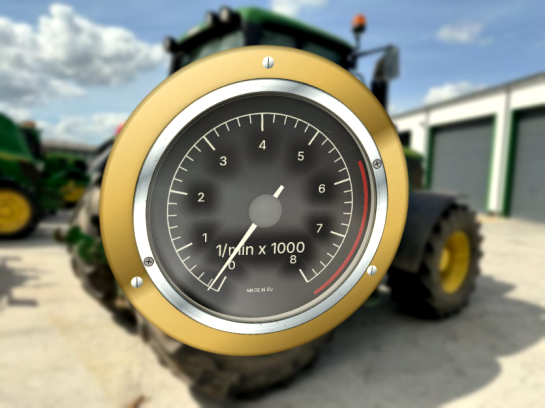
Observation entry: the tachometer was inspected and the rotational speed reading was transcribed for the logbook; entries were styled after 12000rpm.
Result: 200rpm
